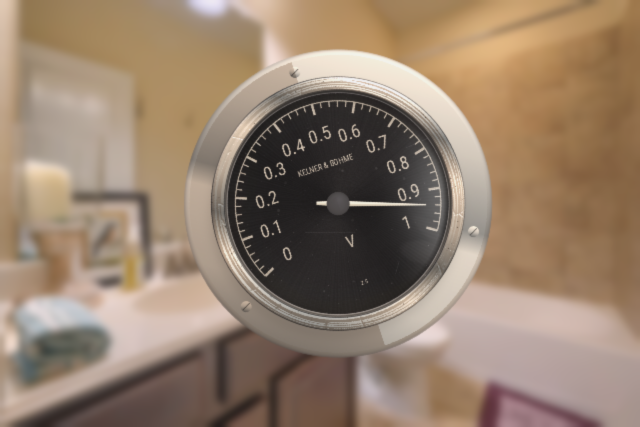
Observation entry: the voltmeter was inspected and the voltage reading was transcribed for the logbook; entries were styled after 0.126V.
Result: 0.94V
